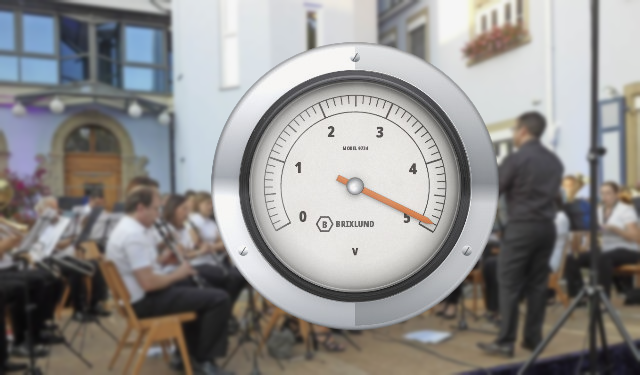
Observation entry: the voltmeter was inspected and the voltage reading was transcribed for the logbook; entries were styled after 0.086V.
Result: 4.9V
